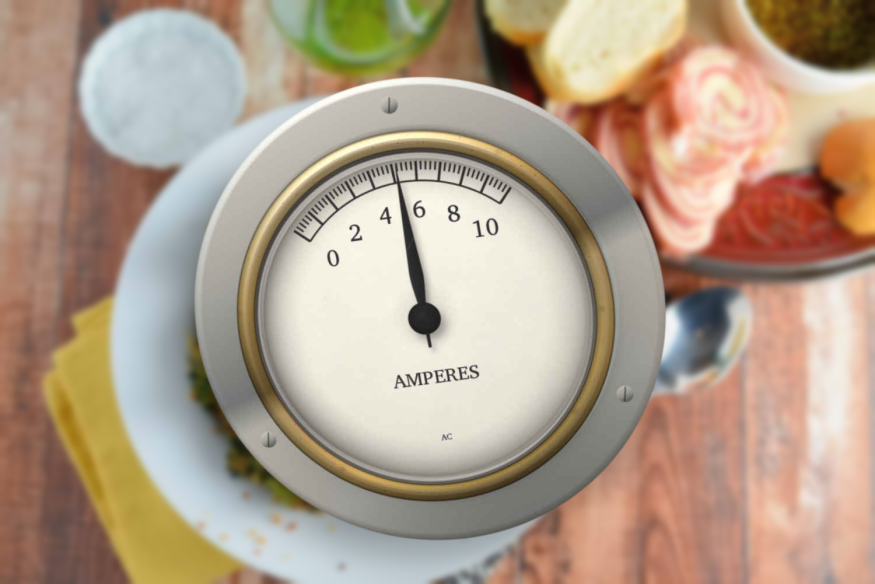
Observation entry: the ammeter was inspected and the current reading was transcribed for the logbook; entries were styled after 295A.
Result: 5.2A
